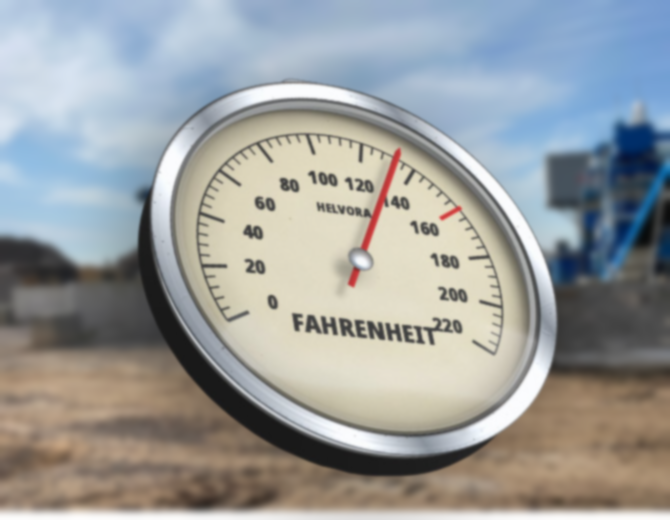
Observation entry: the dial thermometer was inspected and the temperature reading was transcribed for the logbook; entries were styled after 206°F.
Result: 132°F
